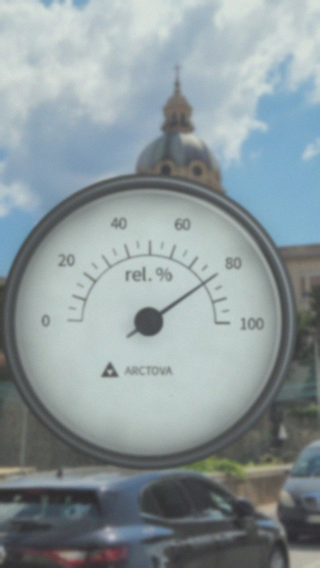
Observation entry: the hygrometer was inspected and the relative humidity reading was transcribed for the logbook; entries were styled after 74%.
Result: 80%
